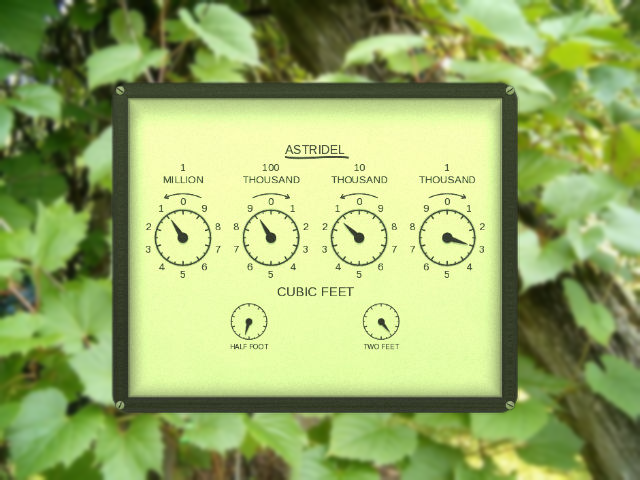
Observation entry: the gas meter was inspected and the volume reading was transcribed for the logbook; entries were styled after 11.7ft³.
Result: 91300ft³
